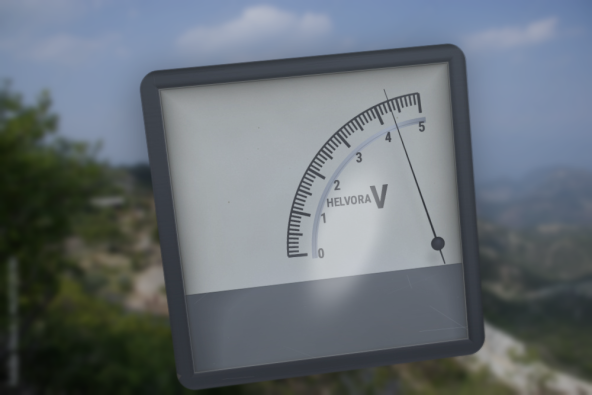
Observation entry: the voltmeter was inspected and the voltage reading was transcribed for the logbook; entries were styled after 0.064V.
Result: 4.3V
